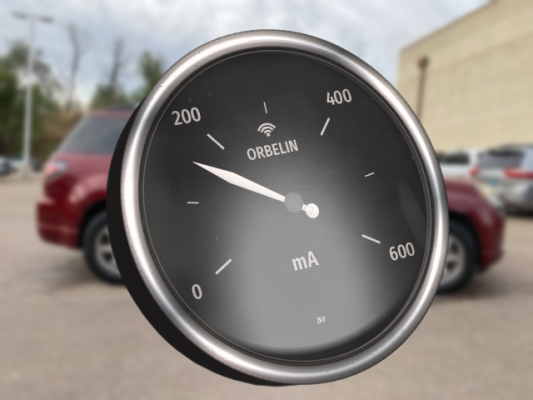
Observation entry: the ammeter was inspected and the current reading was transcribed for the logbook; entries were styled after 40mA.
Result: 150mA
